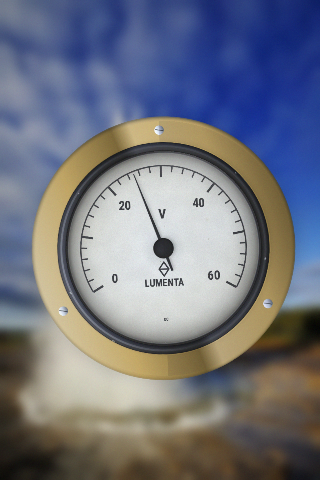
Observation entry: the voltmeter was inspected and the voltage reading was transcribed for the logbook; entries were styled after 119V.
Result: 25V
